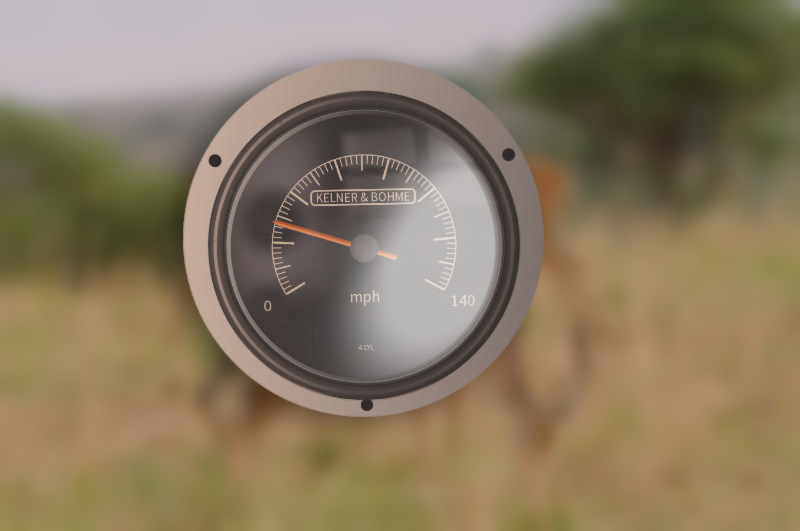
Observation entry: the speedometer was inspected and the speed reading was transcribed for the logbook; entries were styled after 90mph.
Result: 28mph
